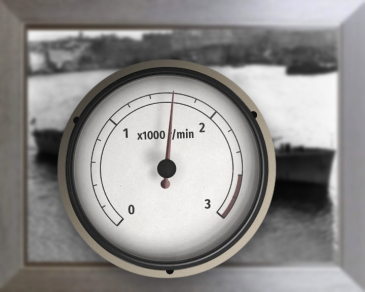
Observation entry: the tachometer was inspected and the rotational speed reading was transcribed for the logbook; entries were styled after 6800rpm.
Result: 1600rpm
